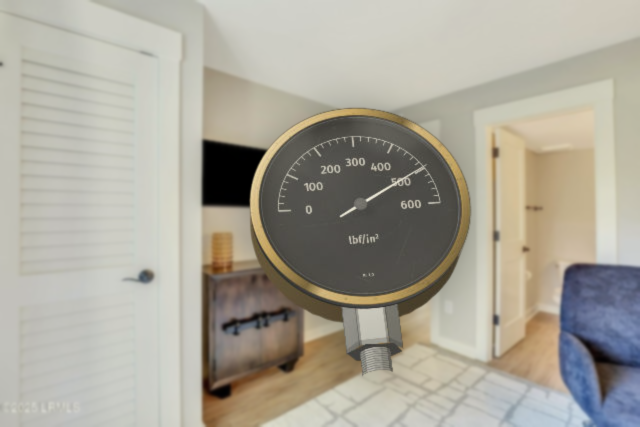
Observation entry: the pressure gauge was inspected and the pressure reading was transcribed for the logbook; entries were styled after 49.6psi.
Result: 500psi
